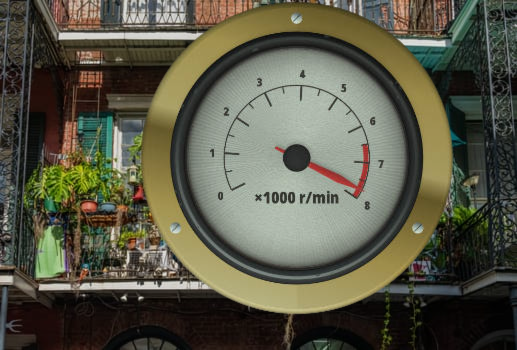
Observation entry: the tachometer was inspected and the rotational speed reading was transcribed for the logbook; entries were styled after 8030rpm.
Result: 7750rpm
